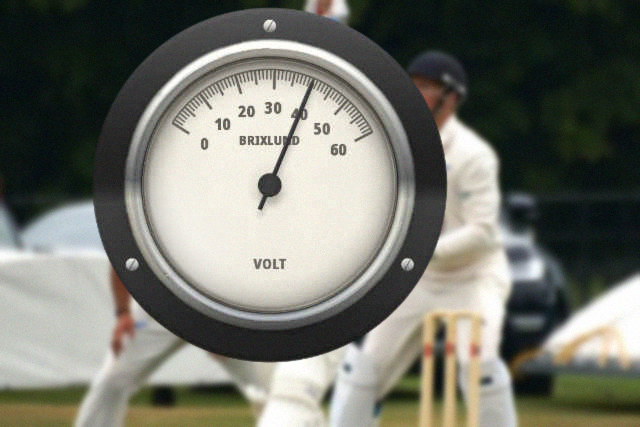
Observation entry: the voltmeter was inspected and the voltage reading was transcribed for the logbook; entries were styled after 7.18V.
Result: 40V
